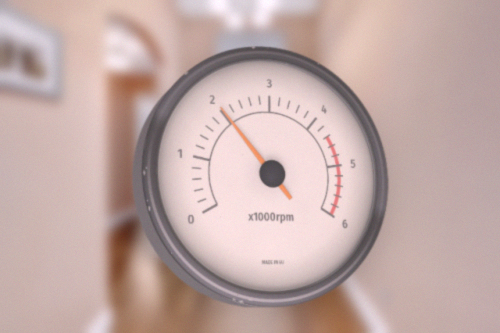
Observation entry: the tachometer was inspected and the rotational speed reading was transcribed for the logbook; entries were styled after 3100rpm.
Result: 2000rpm
